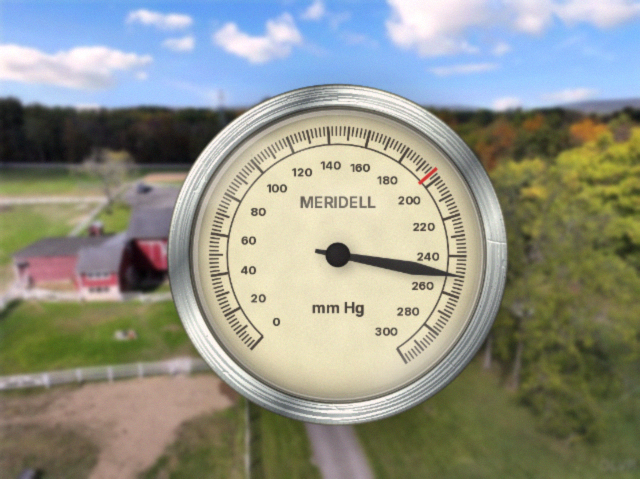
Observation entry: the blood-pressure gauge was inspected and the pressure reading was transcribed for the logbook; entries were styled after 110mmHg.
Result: 250mmHg
